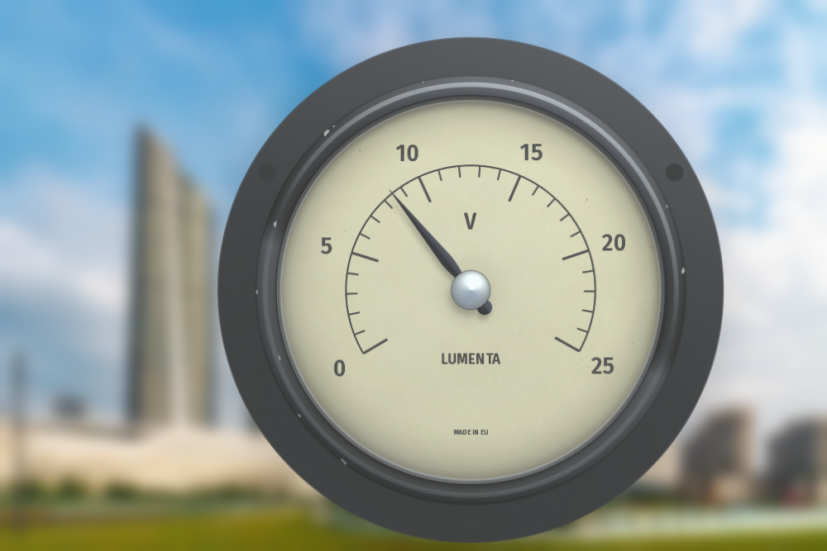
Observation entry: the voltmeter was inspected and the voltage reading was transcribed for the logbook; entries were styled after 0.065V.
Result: 8.5V
